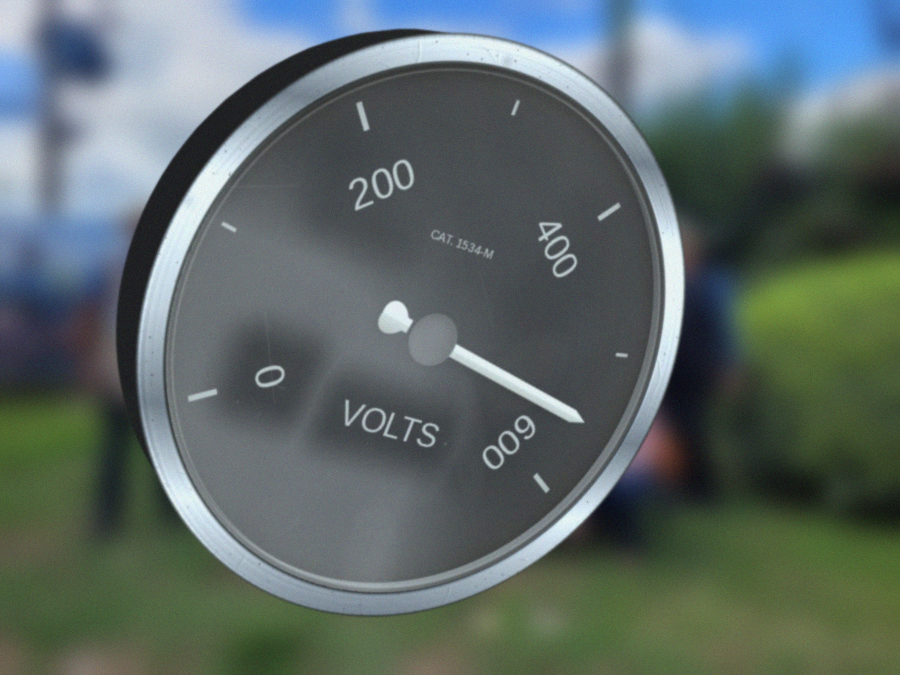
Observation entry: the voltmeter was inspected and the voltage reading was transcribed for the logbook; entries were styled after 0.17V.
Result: 550V
